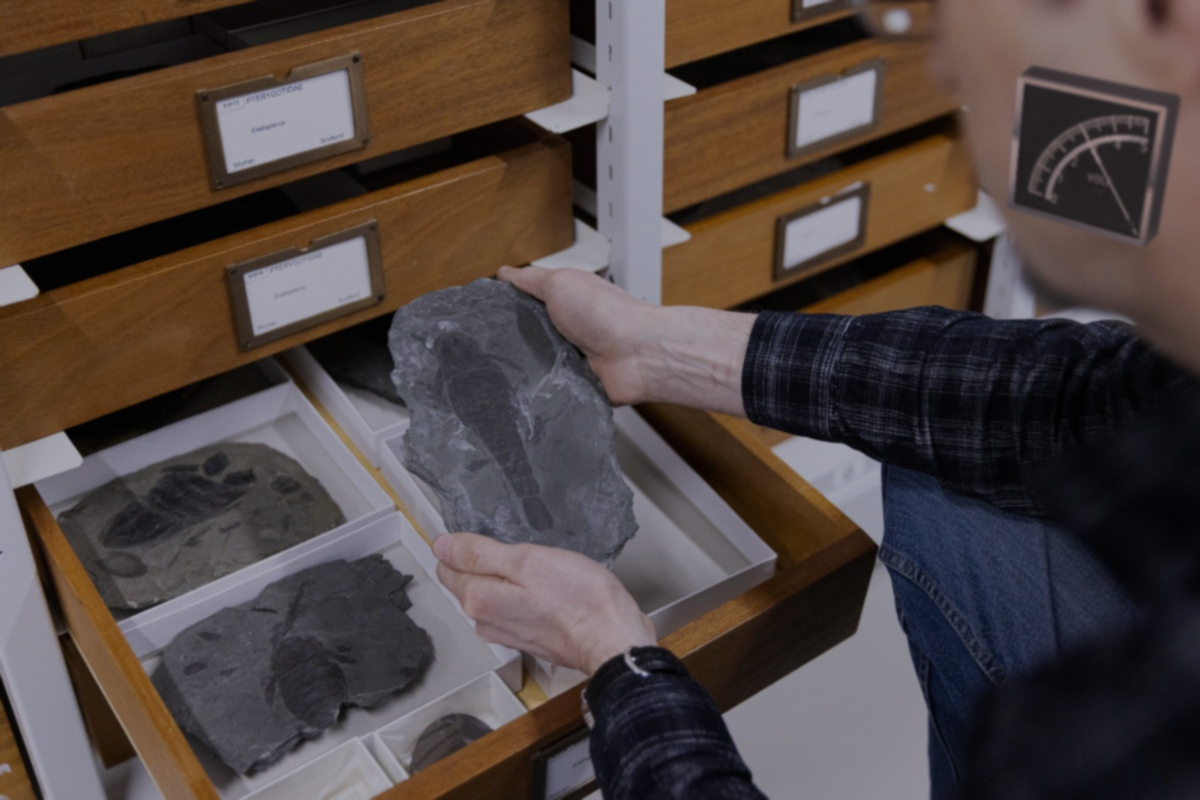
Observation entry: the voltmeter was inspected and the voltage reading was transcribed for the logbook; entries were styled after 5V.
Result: 3V
